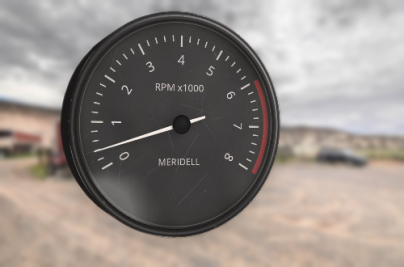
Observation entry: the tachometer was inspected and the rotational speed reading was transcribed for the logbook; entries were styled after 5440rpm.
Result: 400rpm
